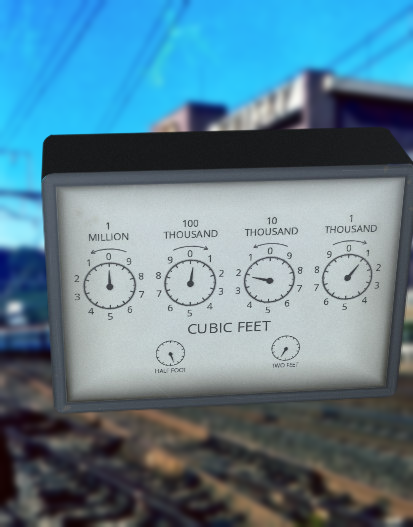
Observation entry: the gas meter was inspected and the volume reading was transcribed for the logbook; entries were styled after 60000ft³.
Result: 2100ft³
